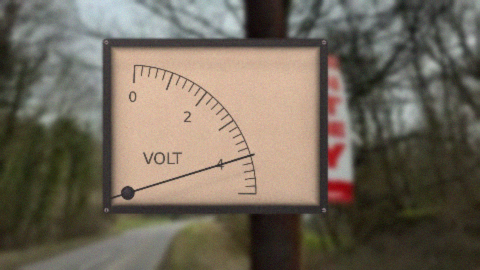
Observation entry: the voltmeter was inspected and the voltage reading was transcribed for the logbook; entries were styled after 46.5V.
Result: 4V
